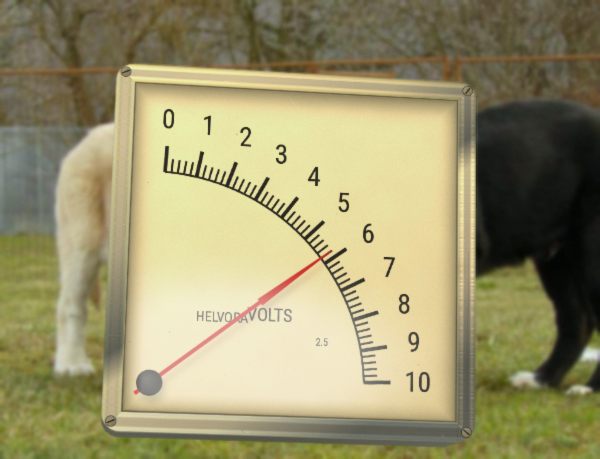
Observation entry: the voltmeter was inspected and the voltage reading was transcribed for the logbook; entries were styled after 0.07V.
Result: 5.8V
